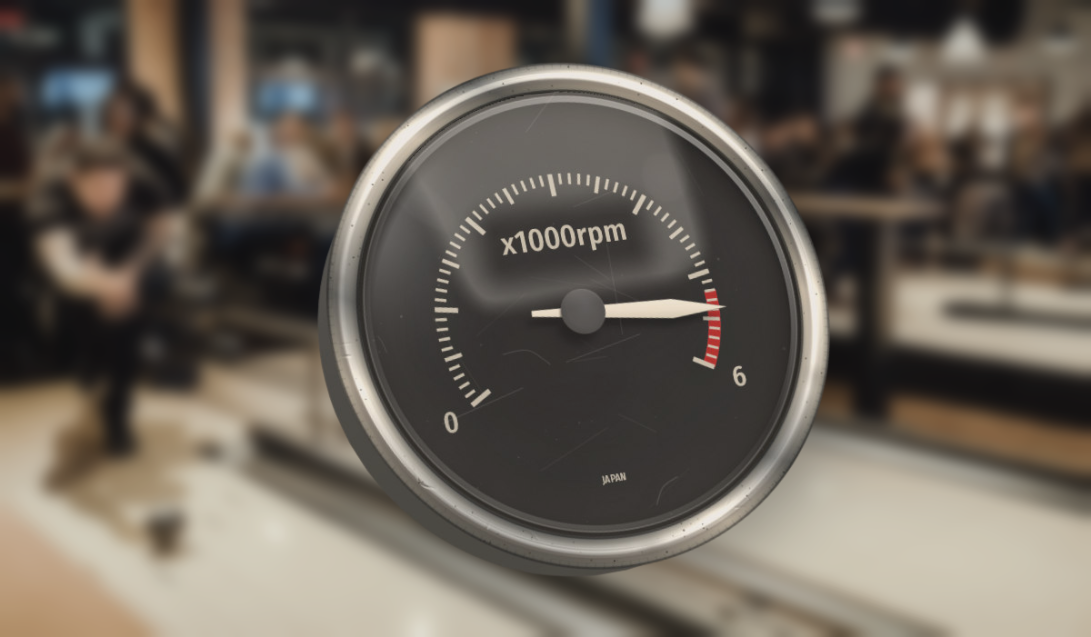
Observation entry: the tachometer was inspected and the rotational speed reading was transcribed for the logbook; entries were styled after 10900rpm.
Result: 5400rpm
